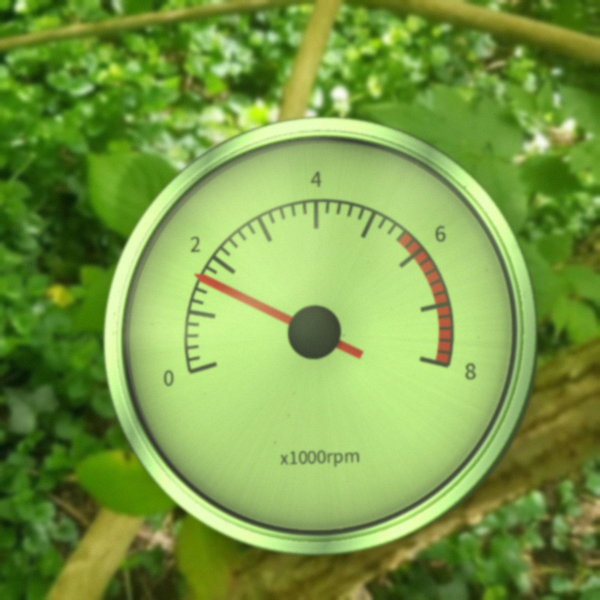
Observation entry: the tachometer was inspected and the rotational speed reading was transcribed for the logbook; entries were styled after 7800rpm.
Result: 1600rpm
